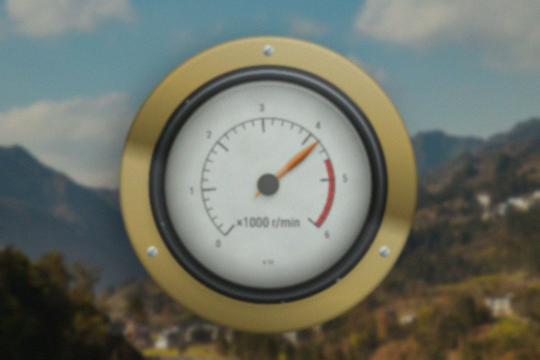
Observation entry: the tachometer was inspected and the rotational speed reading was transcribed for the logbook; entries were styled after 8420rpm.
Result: 4200rpm
